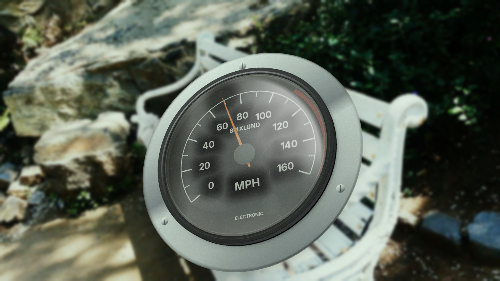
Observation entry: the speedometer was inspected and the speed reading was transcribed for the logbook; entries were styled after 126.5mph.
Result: 70mph
